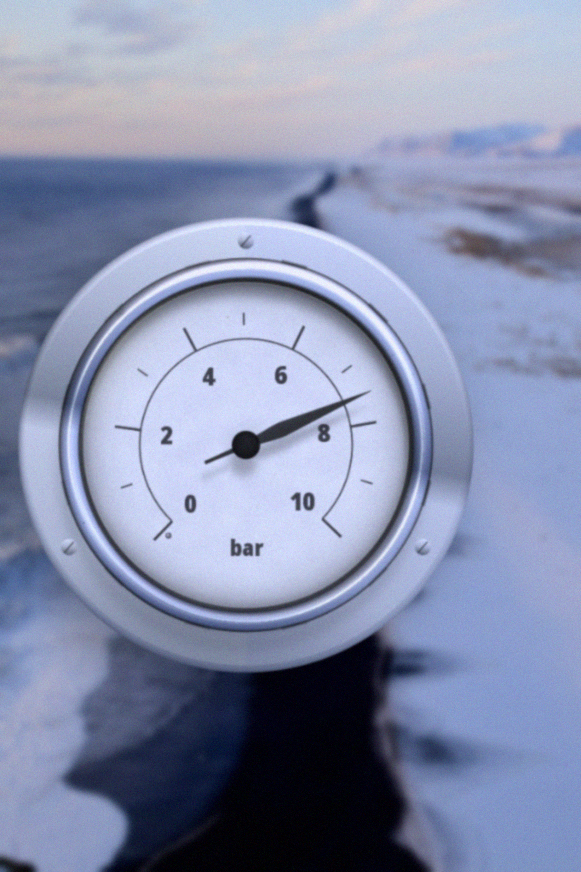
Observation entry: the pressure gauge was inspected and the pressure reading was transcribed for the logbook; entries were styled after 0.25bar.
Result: 7.5bar
